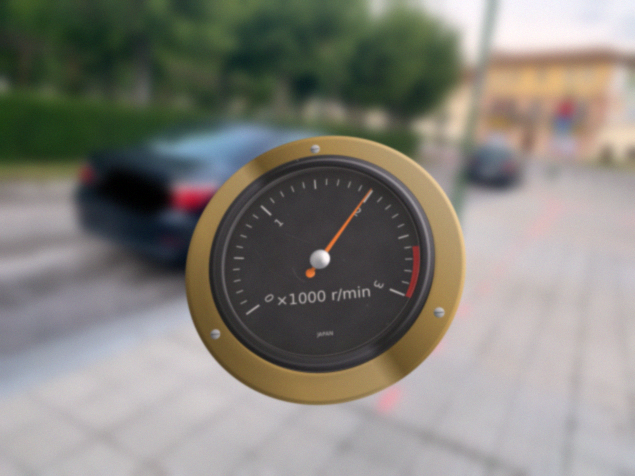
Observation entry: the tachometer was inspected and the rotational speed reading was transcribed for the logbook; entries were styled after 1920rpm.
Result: 2000rpm
